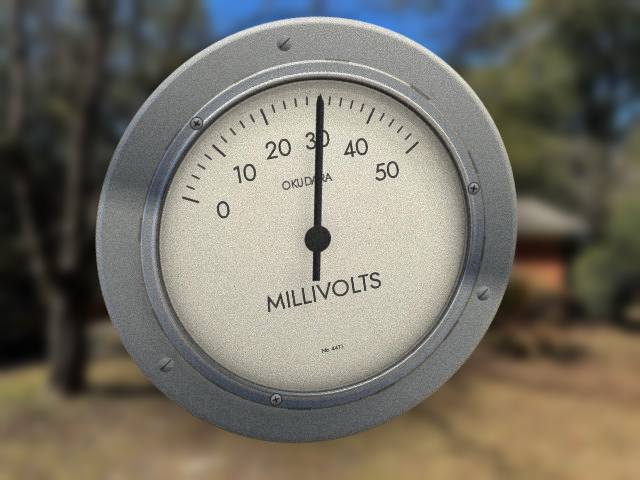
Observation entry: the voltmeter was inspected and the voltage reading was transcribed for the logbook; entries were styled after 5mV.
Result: 30mV
